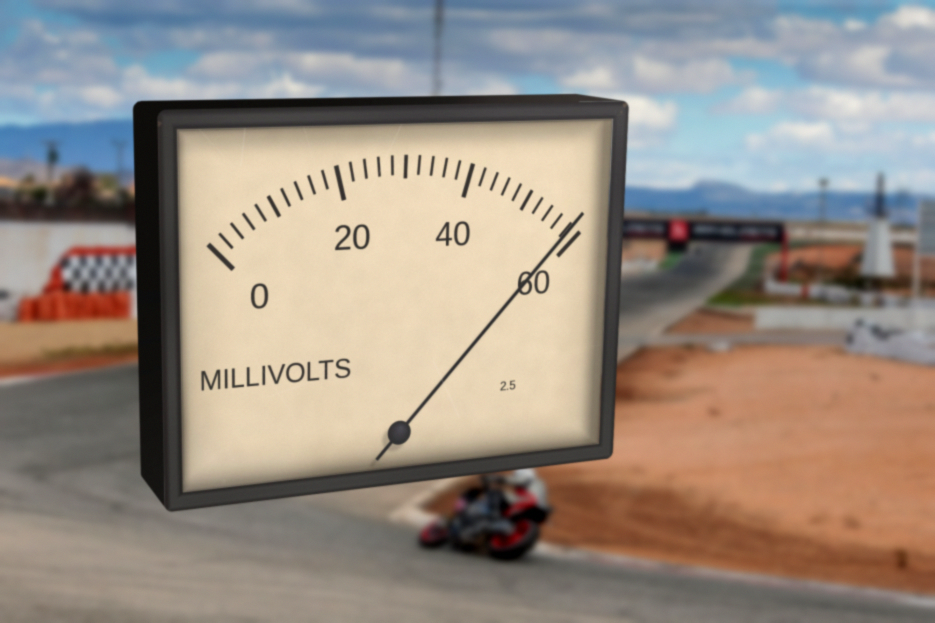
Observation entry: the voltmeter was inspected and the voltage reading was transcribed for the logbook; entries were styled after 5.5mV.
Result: 58mV
